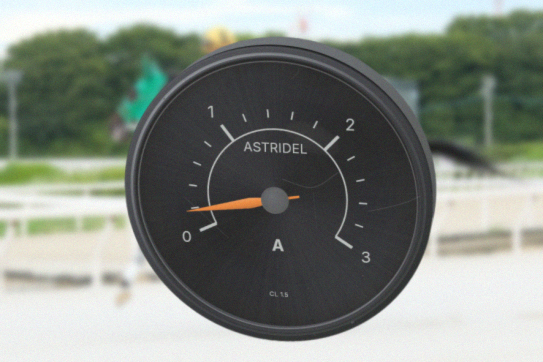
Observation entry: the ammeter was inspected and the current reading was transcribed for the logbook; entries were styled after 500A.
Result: 0.2A
